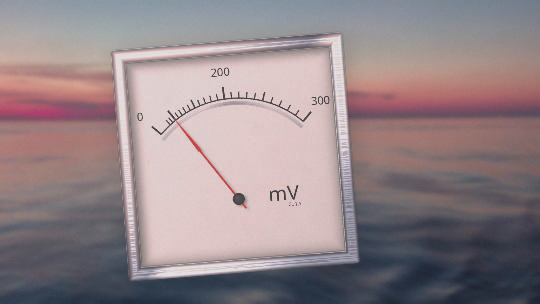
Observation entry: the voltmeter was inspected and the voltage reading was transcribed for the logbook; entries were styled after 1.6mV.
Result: 100mV
